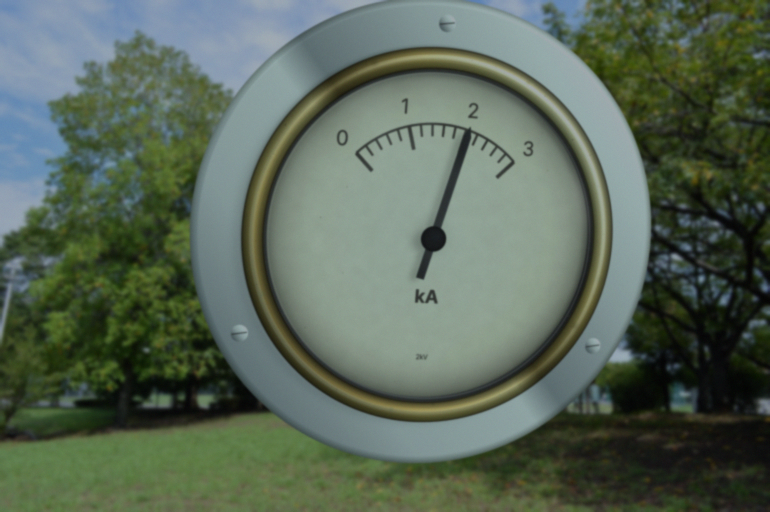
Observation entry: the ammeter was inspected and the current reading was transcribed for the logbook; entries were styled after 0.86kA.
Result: 2kA
